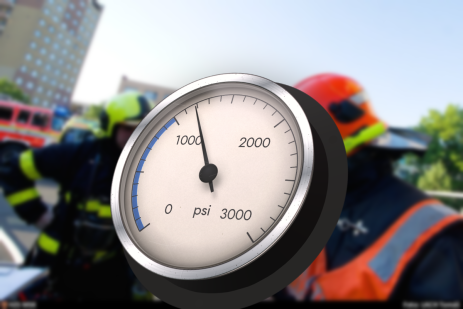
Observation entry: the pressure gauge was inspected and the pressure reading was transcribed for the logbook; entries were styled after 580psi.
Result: 1200psi
